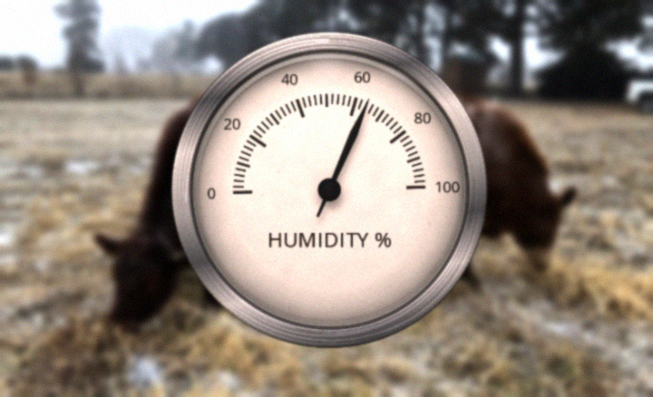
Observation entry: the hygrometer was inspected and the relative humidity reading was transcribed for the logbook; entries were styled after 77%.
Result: 64%
